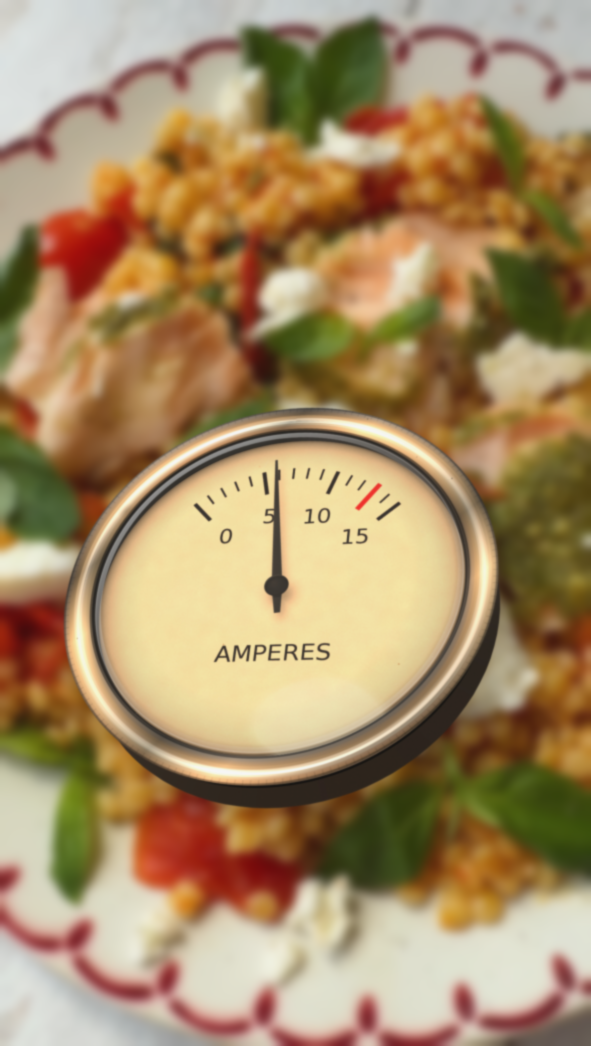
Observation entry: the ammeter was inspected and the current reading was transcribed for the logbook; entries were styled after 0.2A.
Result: 6A
